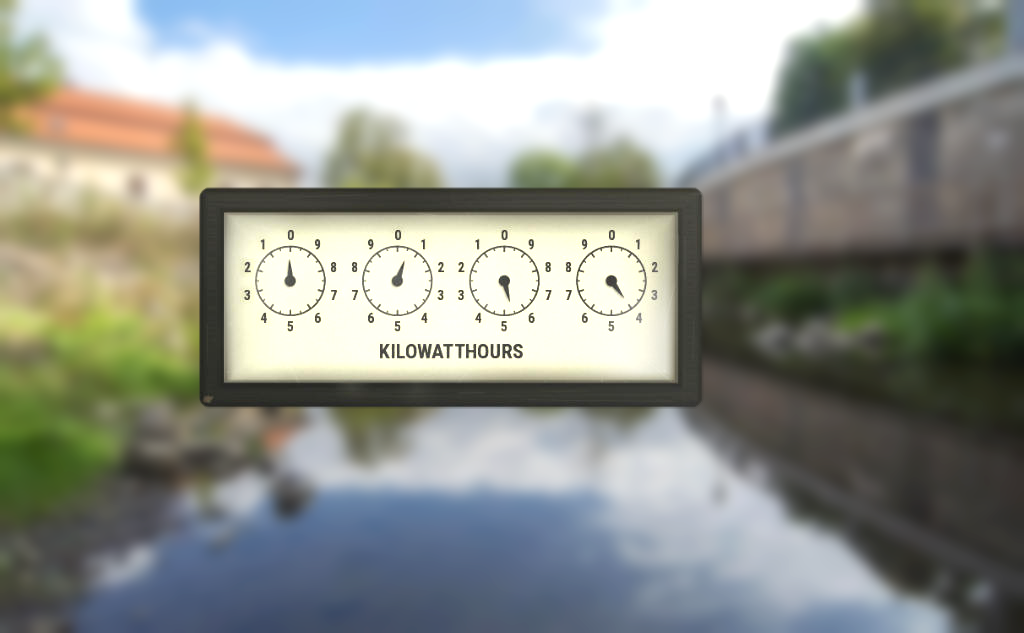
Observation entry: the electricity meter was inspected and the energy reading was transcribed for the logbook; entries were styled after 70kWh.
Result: 54kWh
